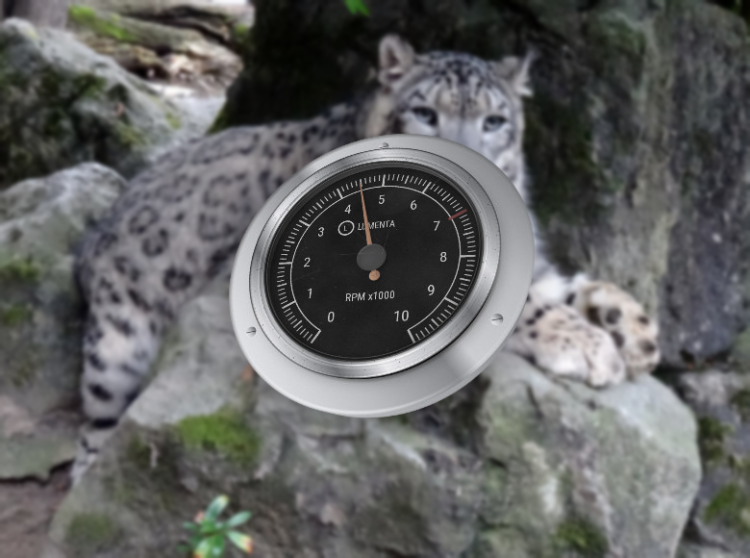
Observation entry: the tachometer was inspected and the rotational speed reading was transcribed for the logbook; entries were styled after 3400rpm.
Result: 4500rpm
